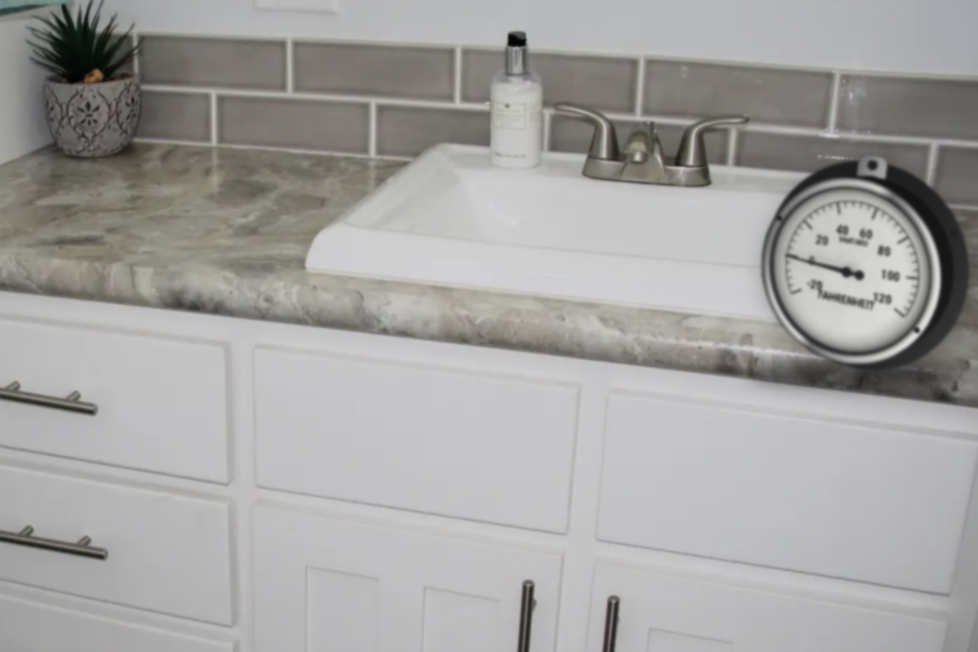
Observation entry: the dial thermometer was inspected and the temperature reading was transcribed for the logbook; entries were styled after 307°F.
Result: 0°F
